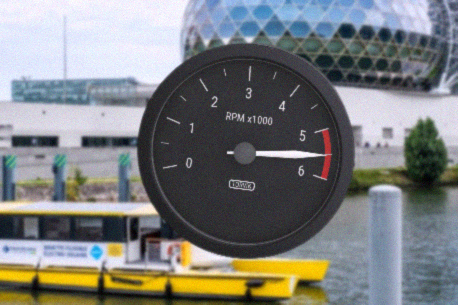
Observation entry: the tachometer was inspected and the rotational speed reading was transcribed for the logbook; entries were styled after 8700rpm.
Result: 5500rpm
